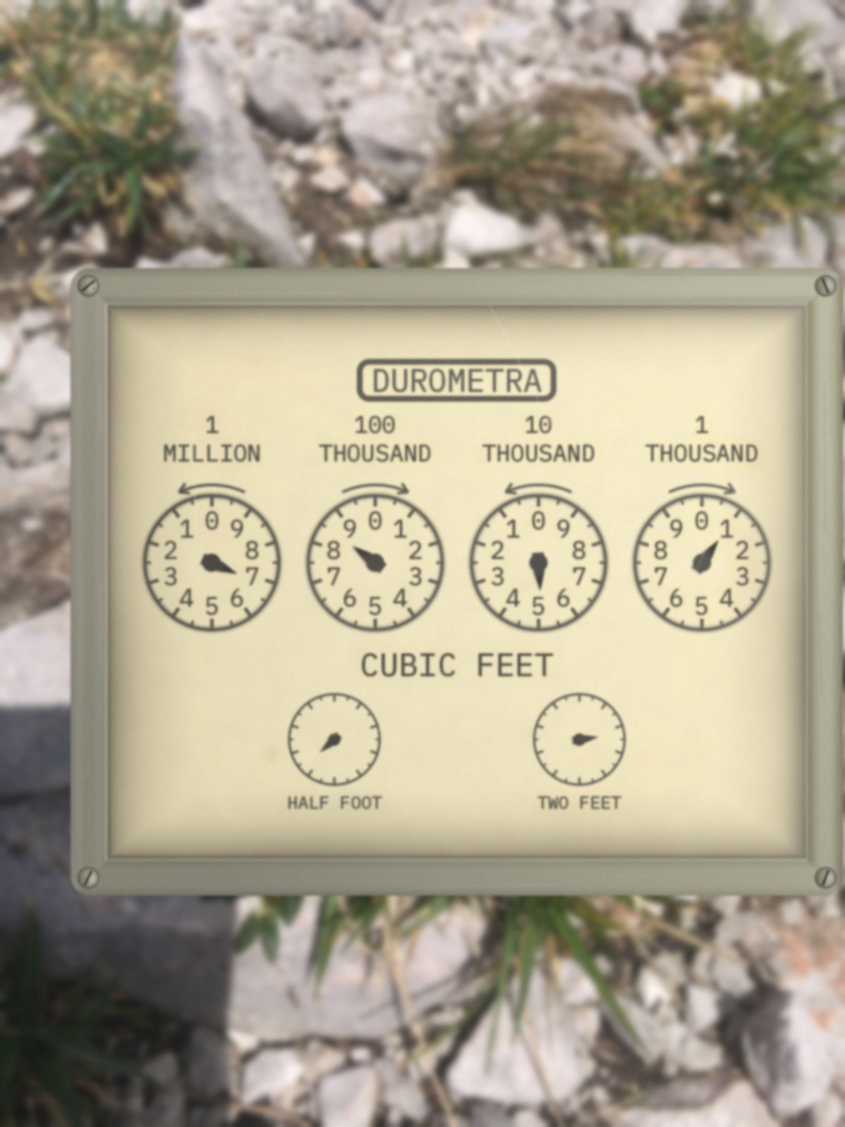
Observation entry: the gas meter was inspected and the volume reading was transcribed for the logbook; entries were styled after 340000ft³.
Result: 685100ft³
